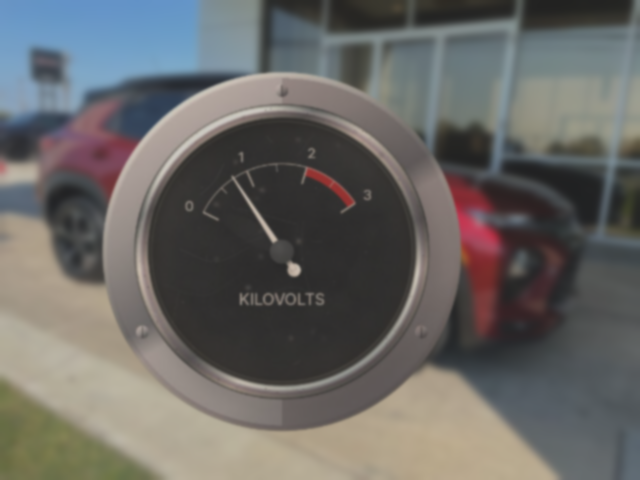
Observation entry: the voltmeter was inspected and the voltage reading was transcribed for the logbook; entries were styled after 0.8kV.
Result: 0.75kV
